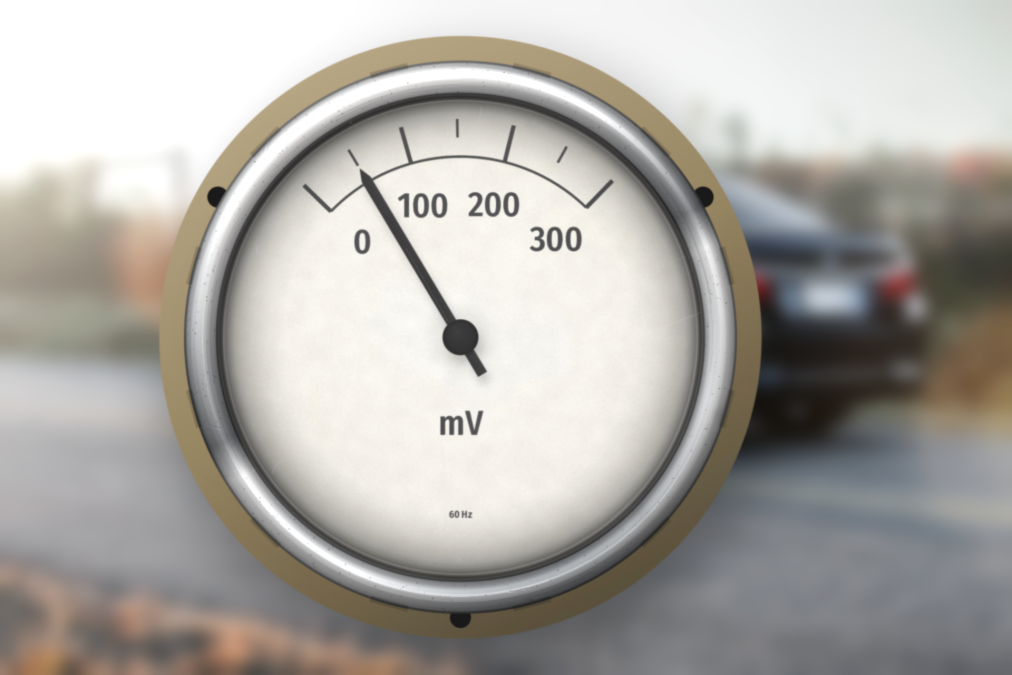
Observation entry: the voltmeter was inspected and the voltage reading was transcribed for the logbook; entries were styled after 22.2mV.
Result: 50mV
